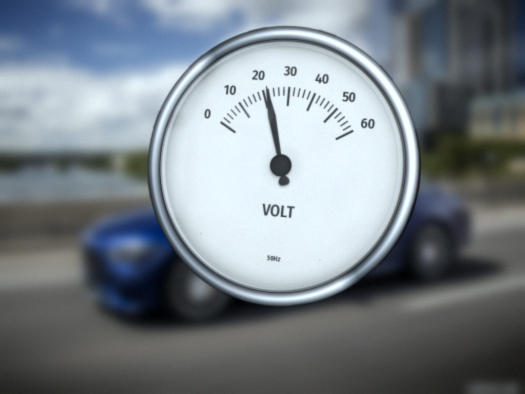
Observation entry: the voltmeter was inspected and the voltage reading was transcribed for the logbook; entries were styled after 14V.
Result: 22V
